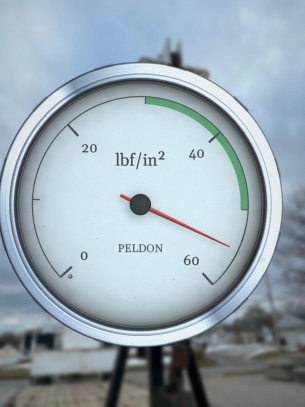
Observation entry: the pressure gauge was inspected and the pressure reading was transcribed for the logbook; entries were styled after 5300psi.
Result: 55psi
